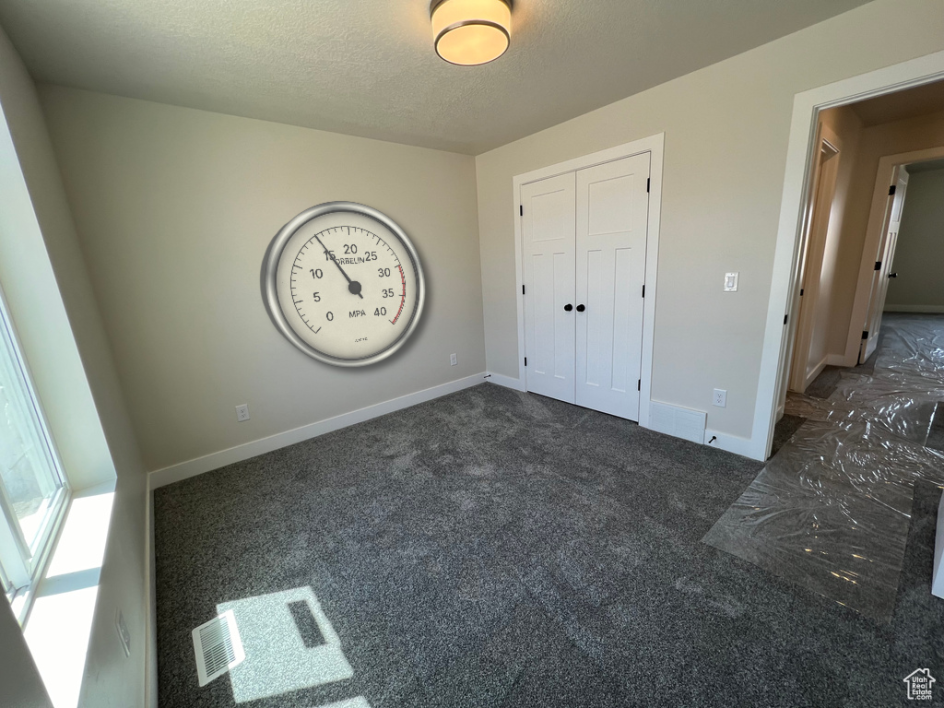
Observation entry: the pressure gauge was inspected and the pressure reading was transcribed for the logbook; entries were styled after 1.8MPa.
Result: 15MPa
